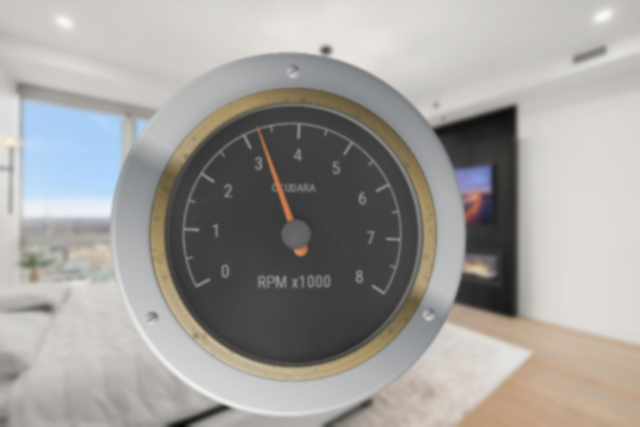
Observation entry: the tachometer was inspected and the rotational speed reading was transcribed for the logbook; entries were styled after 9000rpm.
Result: 3250rpm
